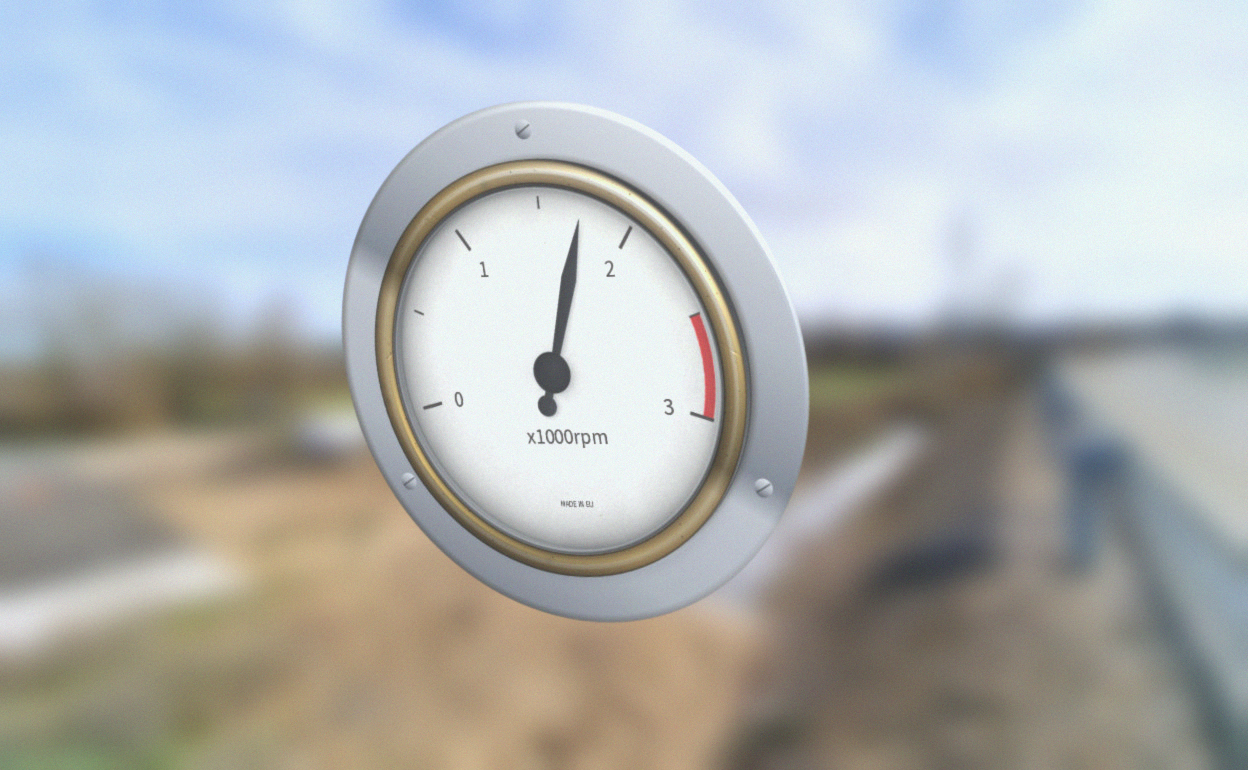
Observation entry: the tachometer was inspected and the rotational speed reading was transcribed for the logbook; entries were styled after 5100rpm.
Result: 1750rpm
